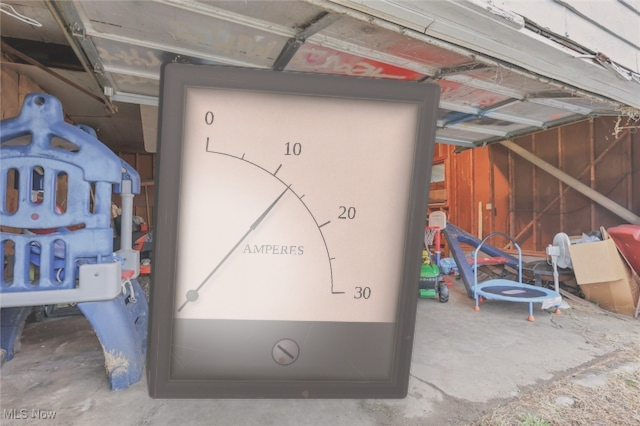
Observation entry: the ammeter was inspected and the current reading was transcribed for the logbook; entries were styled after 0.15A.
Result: 12.5A
